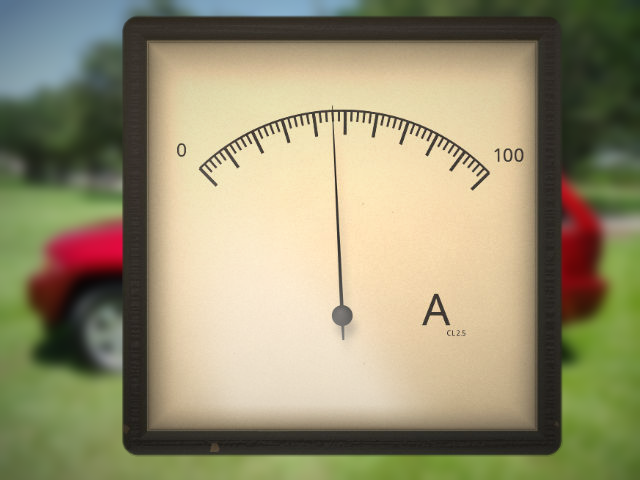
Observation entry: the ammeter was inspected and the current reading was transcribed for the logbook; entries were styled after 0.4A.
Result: 46A
